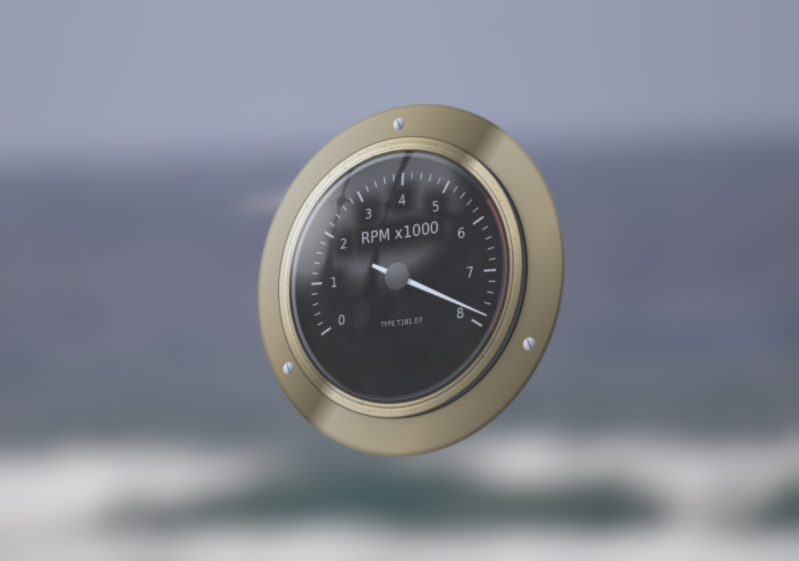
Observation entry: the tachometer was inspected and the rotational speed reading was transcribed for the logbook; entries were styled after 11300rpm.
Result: 7800rpm
